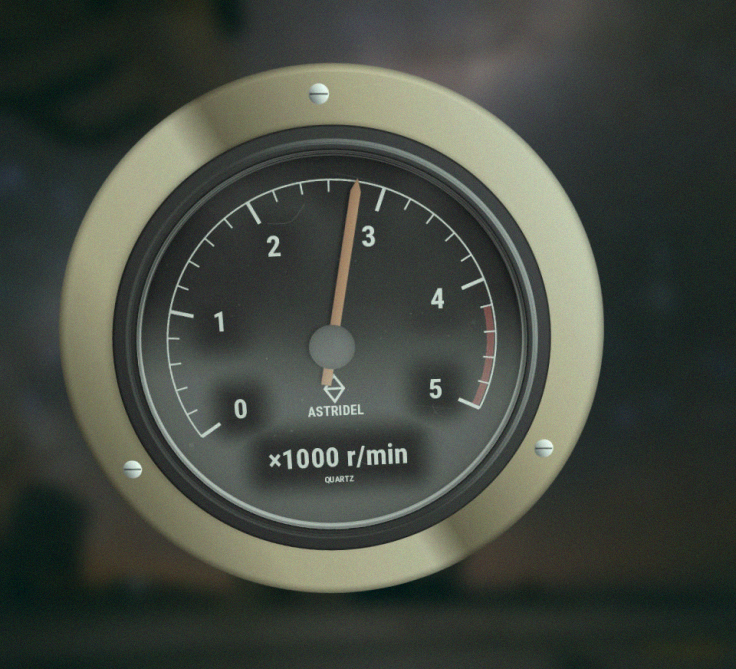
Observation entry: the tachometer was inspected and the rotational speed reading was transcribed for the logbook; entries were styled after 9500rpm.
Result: 2800rpm
